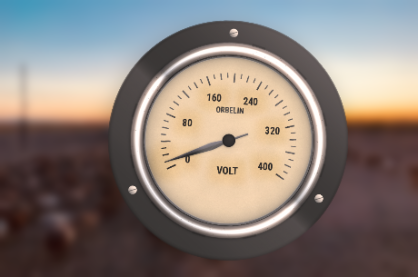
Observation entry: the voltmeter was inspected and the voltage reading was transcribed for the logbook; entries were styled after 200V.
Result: 10V
